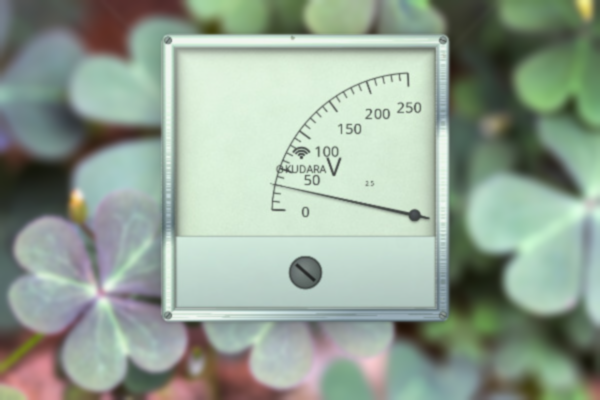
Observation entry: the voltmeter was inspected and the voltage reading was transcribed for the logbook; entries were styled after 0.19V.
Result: 30V
